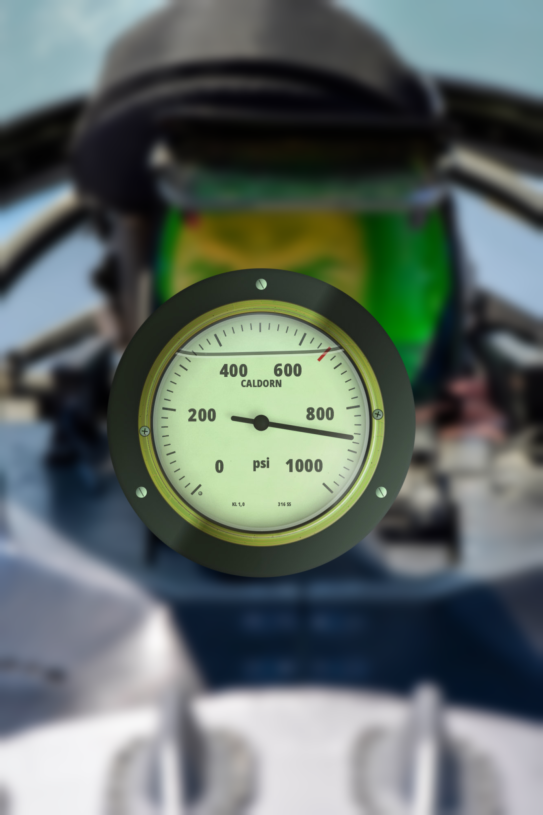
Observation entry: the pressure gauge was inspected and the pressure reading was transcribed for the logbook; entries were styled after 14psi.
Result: 870psi
